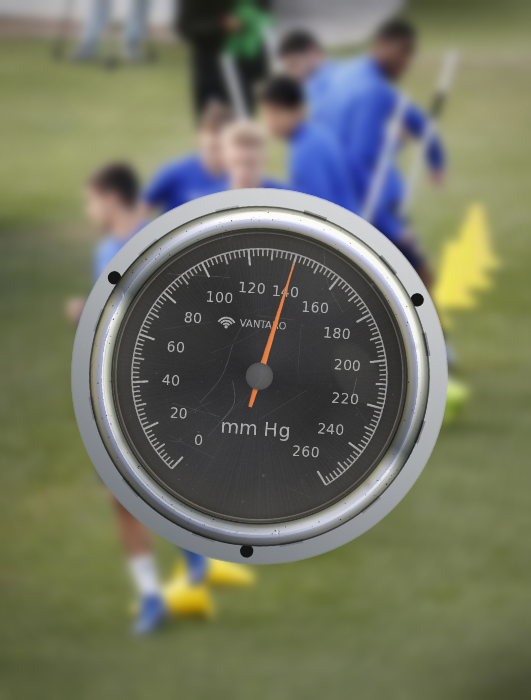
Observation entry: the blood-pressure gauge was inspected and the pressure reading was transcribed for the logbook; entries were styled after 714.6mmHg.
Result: 140mmHg
